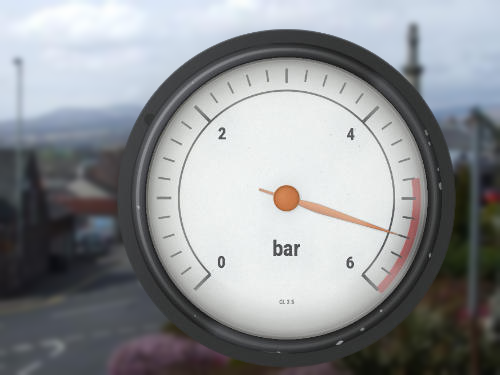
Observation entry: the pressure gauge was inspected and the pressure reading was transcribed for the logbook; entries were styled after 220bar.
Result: 5.4bar
